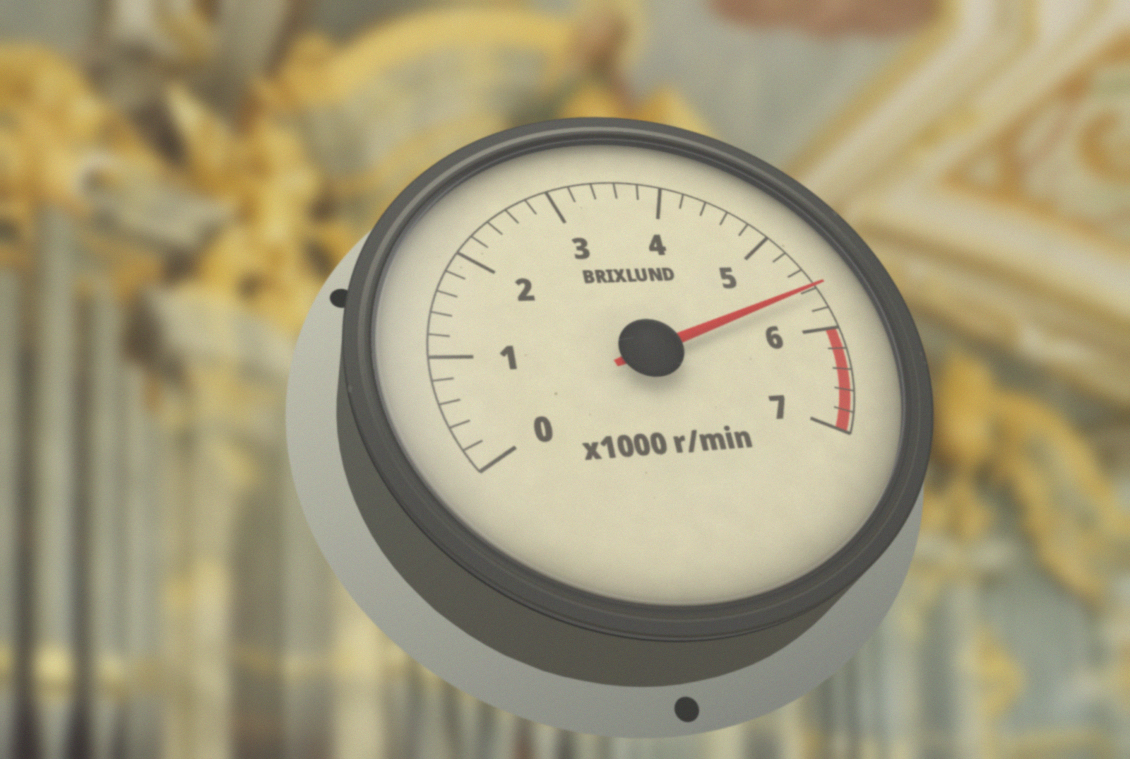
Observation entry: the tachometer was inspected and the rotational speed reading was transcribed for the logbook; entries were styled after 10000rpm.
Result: 5600rpm
